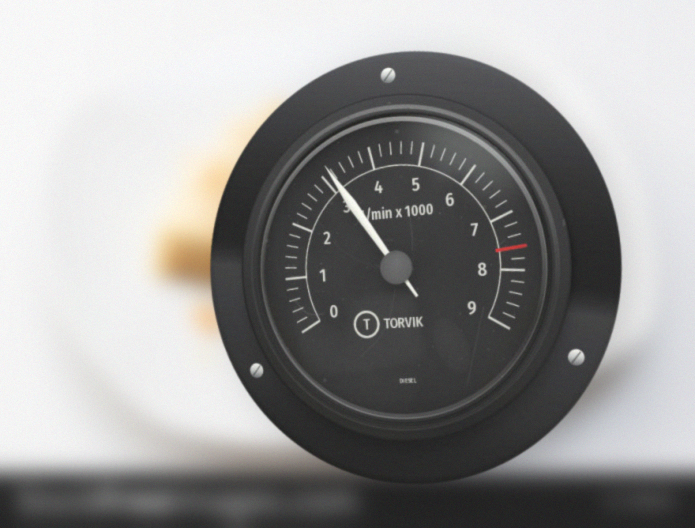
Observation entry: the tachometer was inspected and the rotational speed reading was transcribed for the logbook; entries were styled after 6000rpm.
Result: 3200rpm
